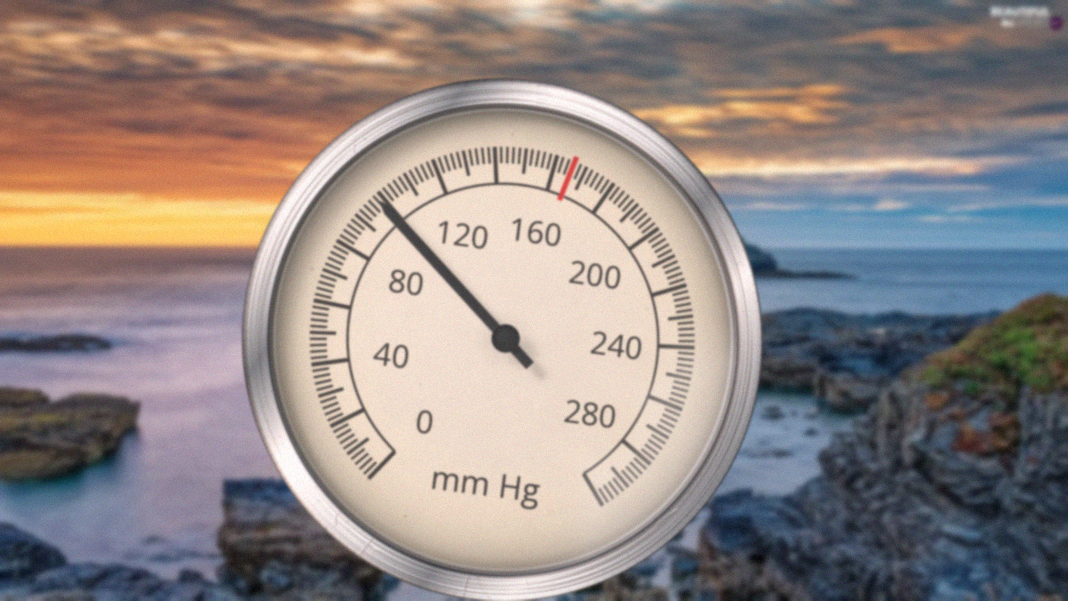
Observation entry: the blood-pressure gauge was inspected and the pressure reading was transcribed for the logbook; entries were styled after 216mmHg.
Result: 98mmHg
